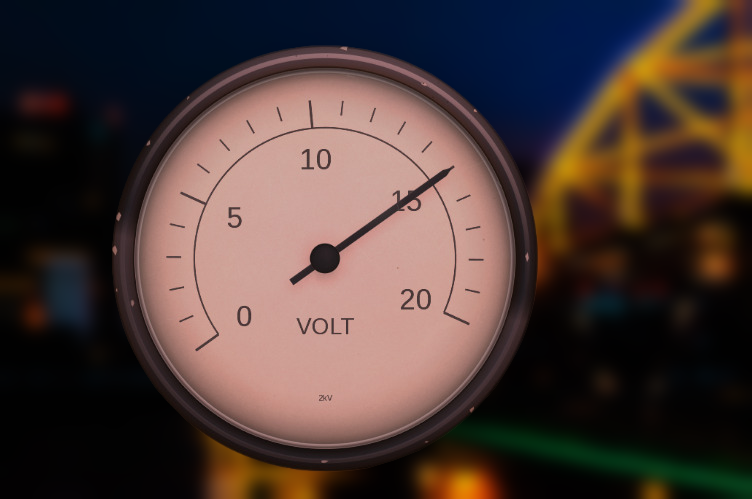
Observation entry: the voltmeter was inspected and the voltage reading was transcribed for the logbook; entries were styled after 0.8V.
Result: 15V
